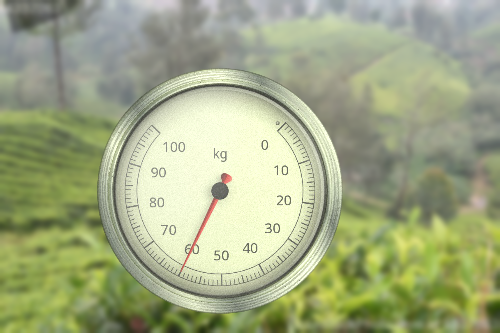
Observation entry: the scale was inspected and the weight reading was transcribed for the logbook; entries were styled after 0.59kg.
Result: 60kg
